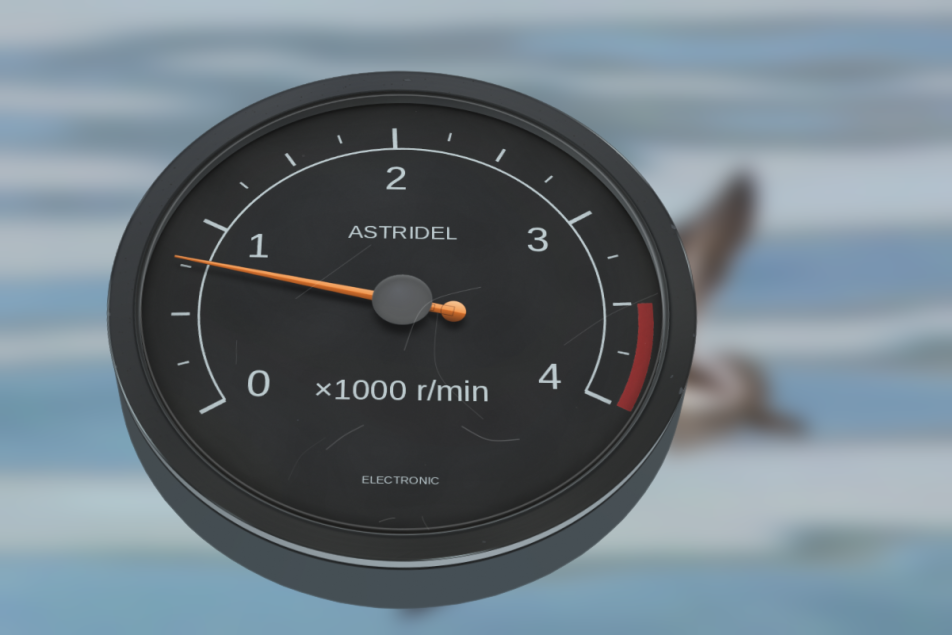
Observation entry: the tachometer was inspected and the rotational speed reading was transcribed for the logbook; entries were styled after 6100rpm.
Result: 750rpm
